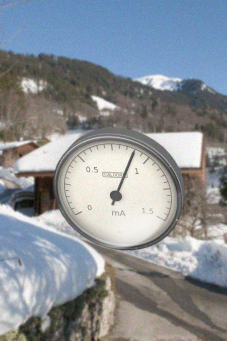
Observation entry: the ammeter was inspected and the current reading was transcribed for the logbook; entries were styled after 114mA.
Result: 0.9mA
